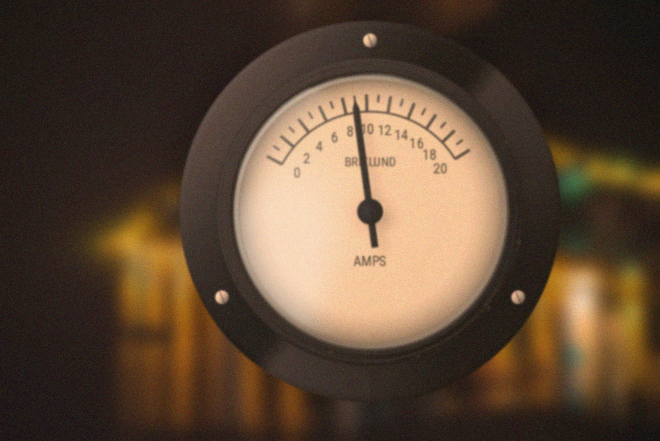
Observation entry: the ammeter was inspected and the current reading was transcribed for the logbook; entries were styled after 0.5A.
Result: 9A
